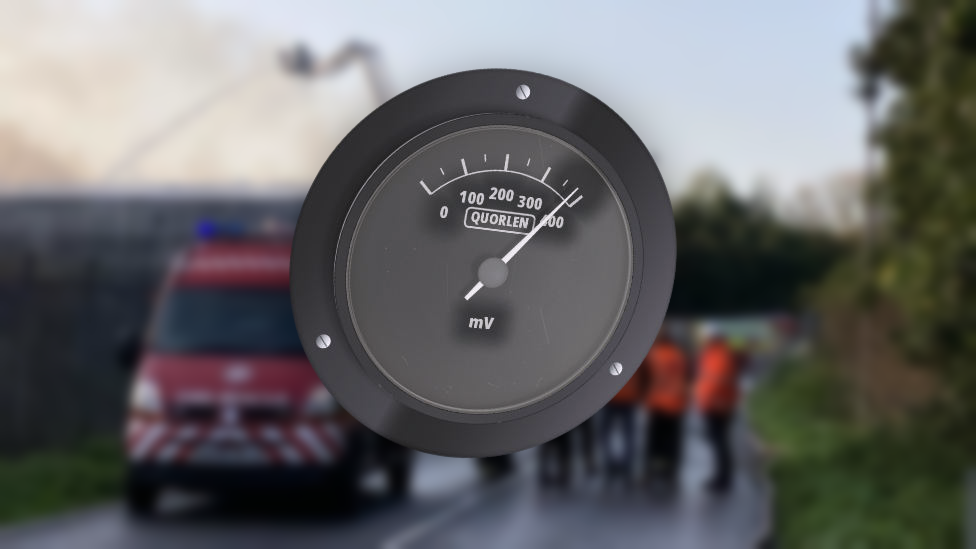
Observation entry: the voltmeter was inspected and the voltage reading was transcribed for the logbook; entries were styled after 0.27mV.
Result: 375mV
